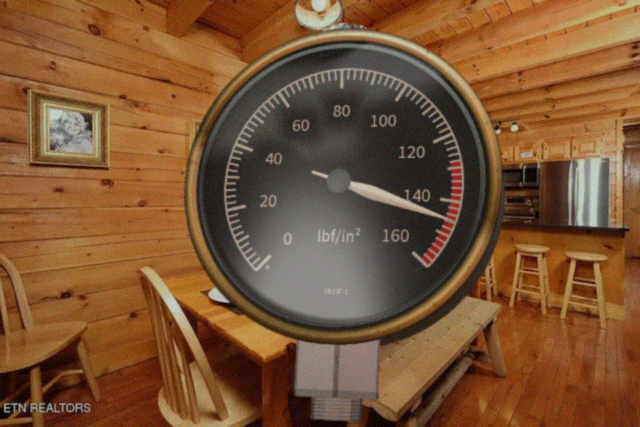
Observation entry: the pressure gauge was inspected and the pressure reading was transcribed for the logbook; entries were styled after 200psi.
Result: 146psi
